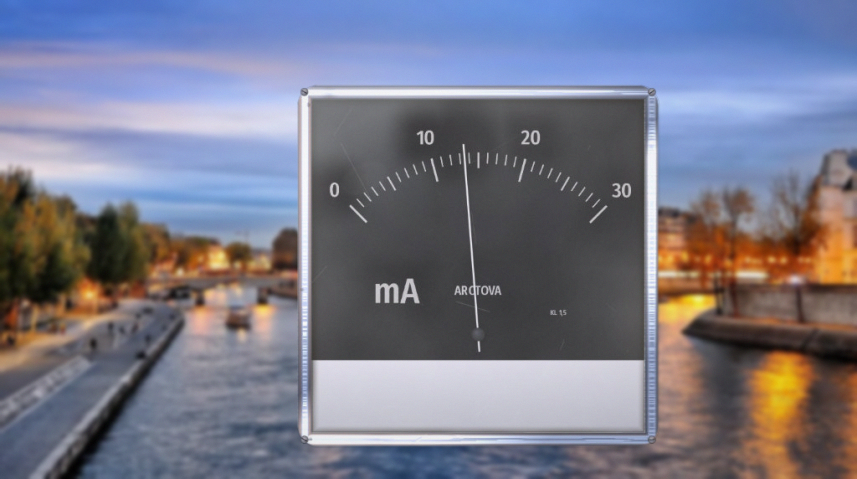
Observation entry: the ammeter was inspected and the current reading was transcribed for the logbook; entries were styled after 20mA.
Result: 13.5mA
